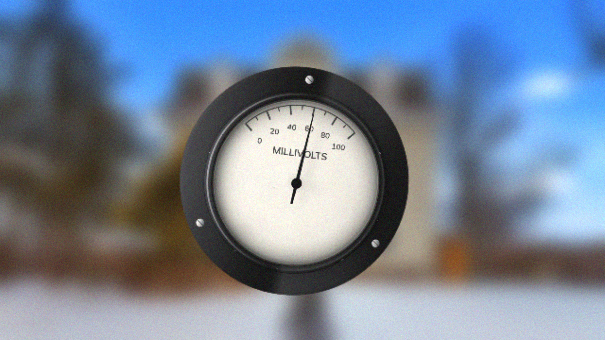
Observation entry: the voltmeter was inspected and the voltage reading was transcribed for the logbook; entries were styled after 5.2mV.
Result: 60mV
